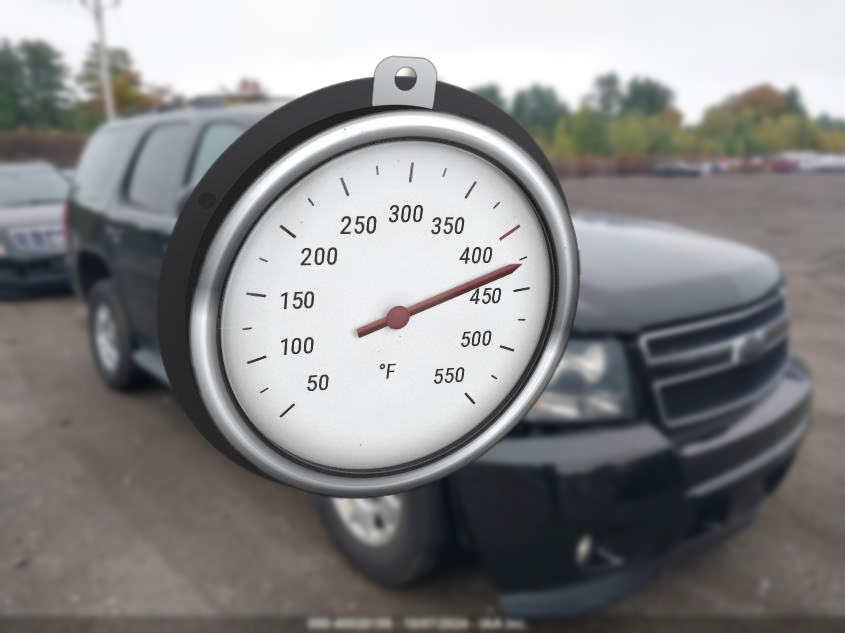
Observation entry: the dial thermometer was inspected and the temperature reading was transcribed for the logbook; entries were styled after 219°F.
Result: 425°F
